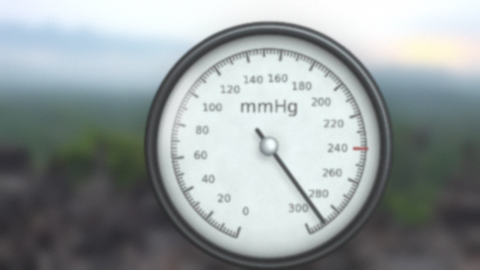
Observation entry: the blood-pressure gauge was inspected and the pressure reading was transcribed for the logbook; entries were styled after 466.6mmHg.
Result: 290mmHg
